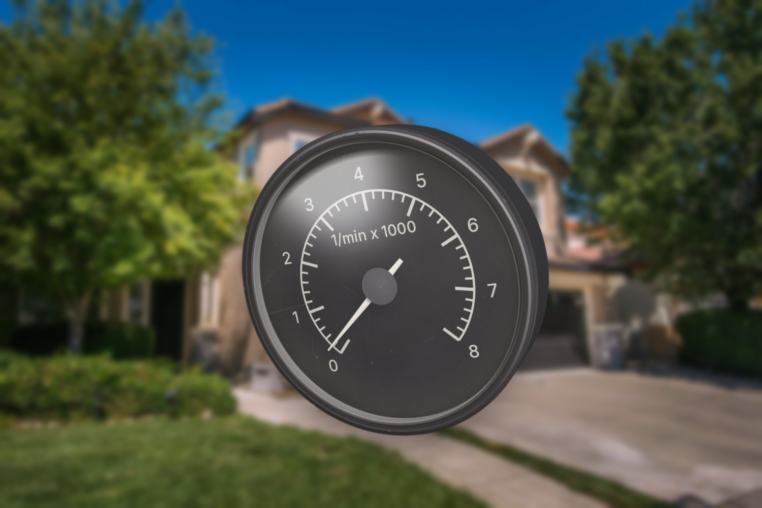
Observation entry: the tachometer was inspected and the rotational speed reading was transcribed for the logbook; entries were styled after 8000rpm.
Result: 200rpm
